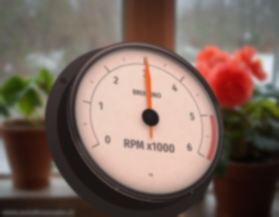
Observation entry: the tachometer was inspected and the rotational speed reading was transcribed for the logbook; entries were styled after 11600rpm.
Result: 3000rpm
